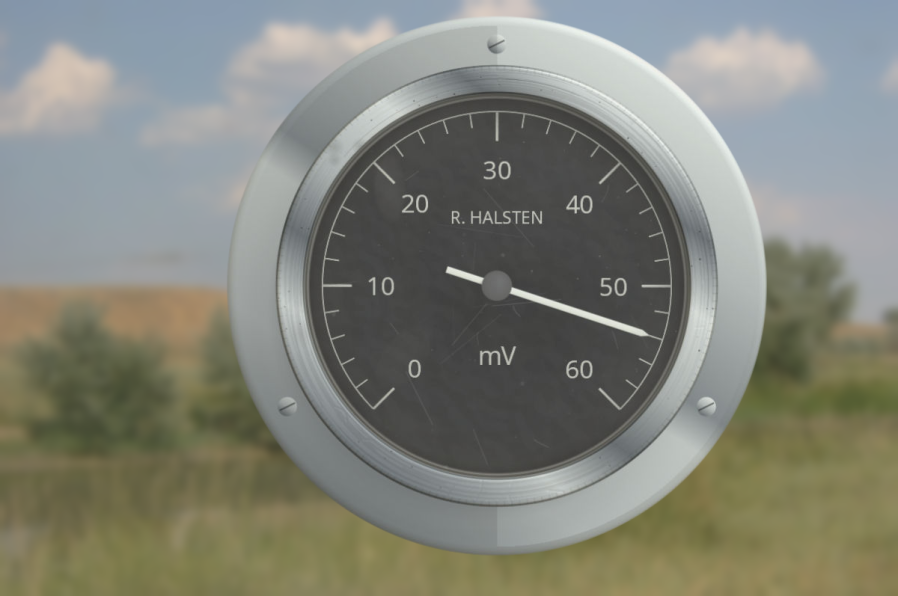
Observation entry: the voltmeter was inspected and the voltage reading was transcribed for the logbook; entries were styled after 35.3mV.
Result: 54mV
